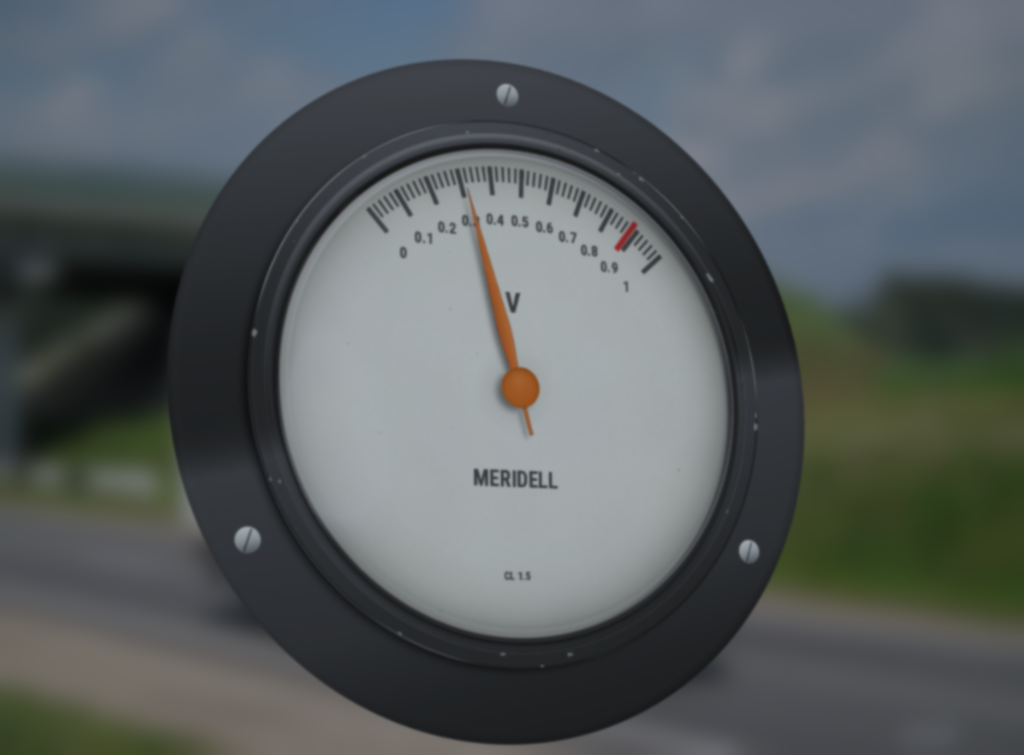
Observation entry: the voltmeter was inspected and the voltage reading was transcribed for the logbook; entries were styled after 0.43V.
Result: 0.3V
